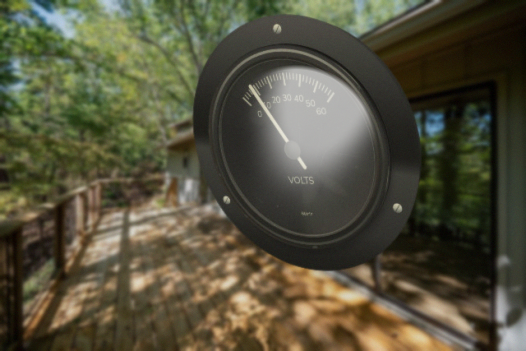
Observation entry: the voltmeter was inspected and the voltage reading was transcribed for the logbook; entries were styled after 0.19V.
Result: 10V
